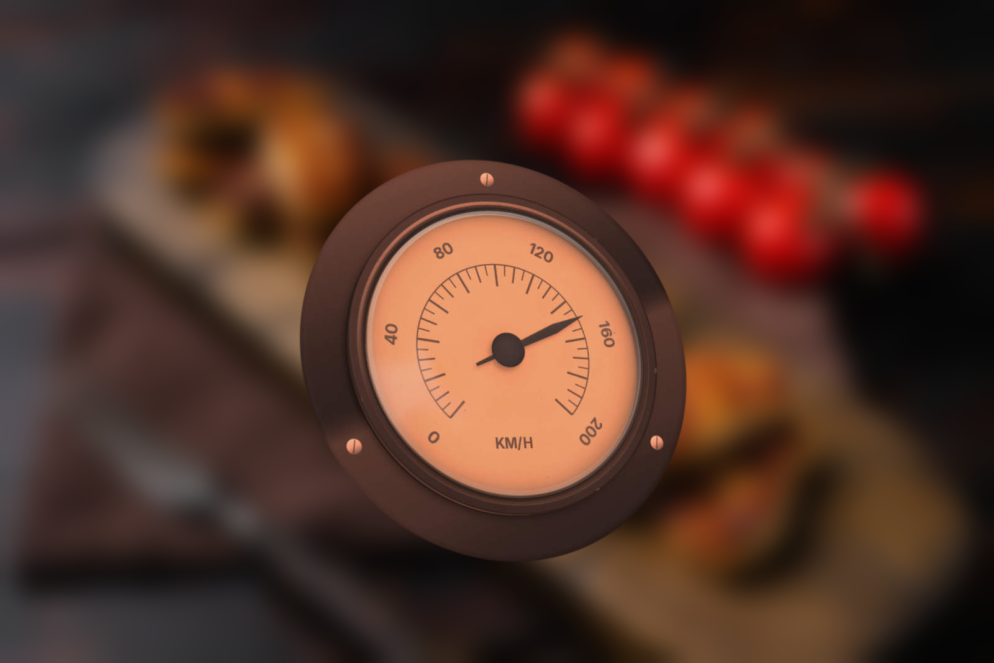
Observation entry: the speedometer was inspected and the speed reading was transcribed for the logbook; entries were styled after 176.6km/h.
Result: 150km/h
